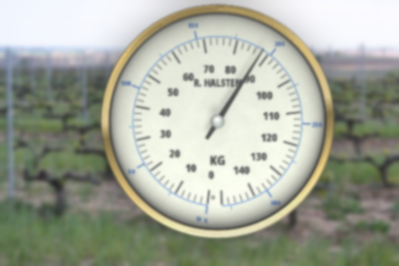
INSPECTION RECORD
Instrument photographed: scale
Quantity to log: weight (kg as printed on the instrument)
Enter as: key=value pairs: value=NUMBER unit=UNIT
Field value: value=88 unit=kg
